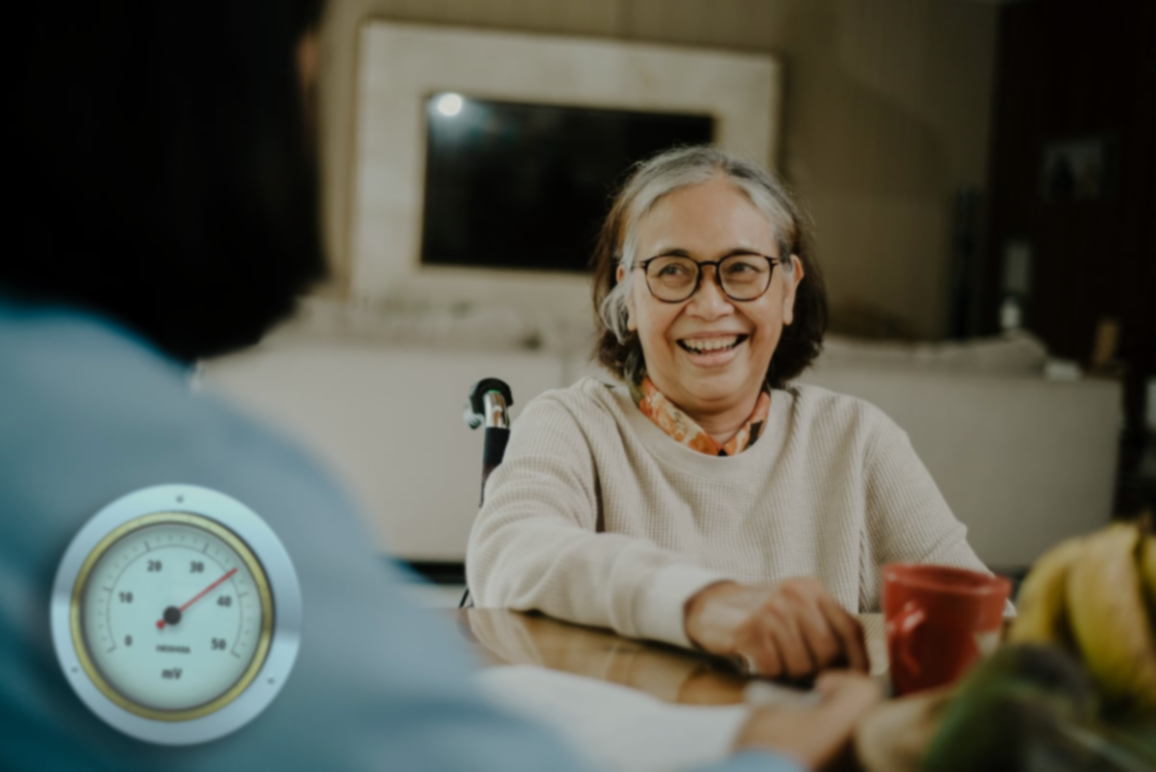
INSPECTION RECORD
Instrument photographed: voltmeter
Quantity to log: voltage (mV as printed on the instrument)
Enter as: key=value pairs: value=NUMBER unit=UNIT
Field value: value=36 unit=mV
